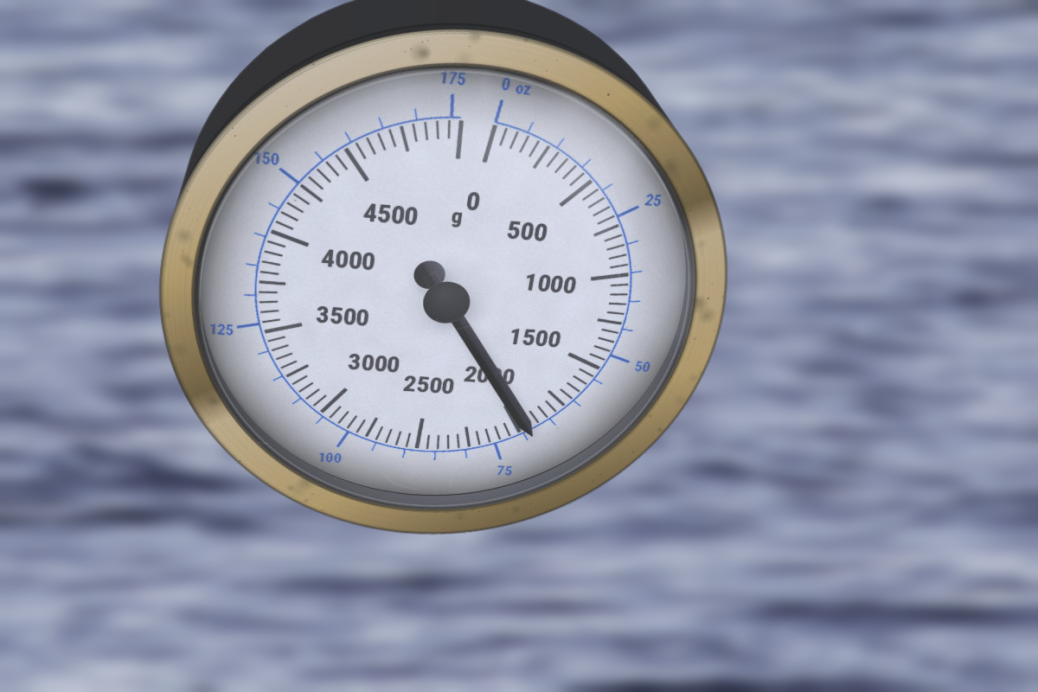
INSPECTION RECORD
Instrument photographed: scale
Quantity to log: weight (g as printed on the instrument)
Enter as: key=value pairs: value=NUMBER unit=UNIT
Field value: value=1950 unit=g
